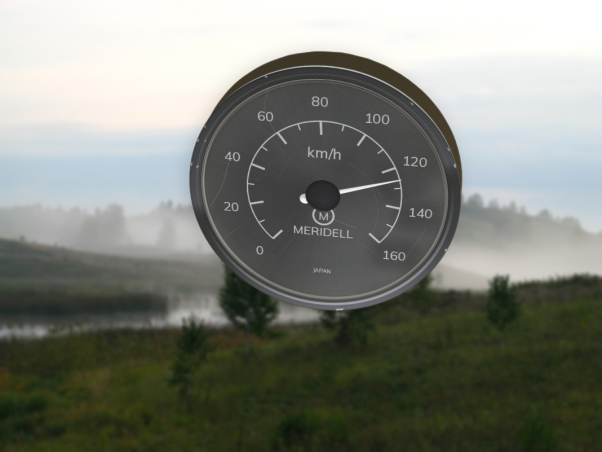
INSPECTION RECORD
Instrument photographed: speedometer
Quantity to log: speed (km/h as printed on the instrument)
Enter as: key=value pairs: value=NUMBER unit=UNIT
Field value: value=125 unit=km/h
